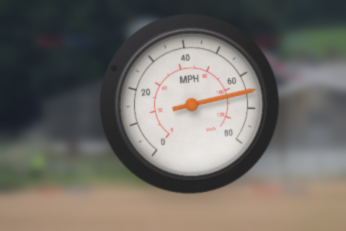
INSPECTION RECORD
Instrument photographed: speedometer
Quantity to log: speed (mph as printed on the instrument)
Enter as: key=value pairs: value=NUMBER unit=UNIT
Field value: value=65 unit=mph
